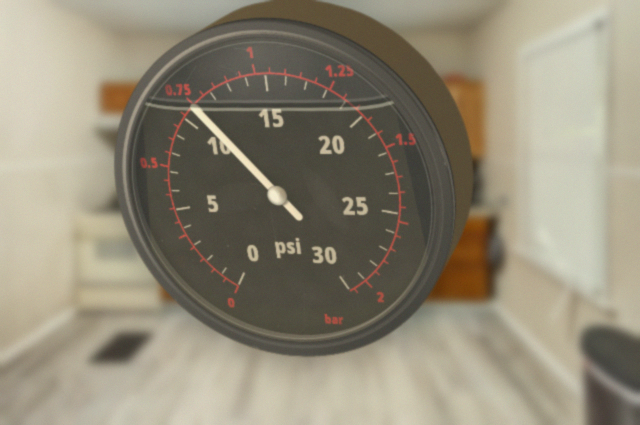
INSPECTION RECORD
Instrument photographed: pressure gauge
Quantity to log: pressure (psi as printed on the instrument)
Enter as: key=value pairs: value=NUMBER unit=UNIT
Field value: value=11 unit=psi
